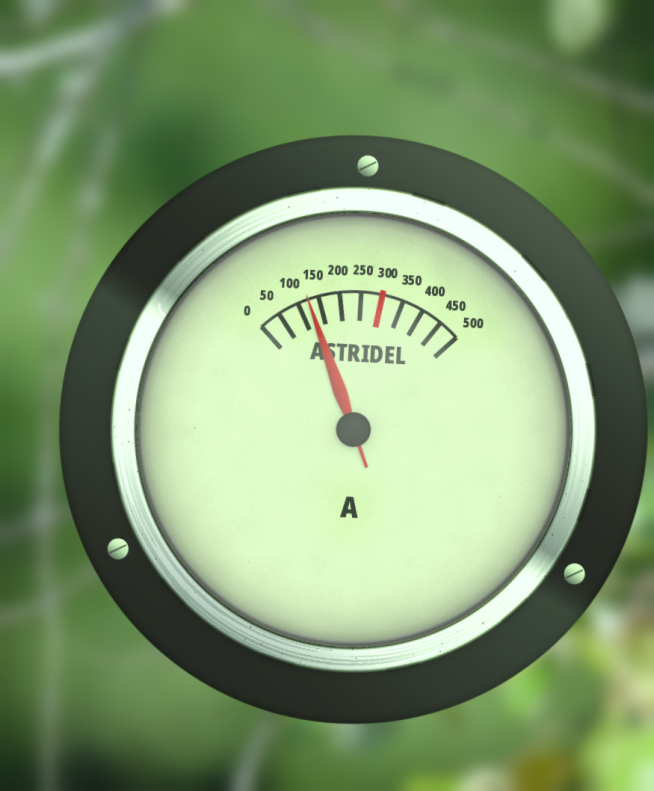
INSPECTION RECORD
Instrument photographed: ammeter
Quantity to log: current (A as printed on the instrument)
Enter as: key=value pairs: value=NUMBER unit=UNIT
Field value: value=125 unit=A
